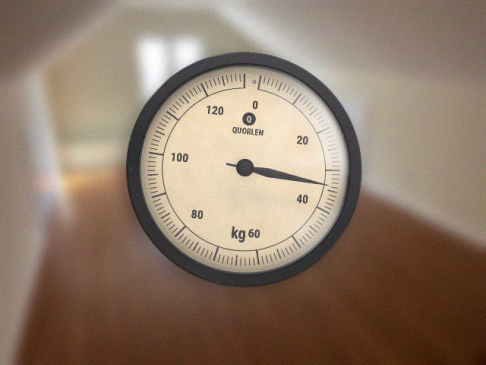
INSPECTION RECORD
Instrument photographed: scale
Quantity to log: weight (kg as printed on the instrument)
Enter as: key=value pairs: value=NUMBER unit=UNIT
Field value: value=34 unit=kg
